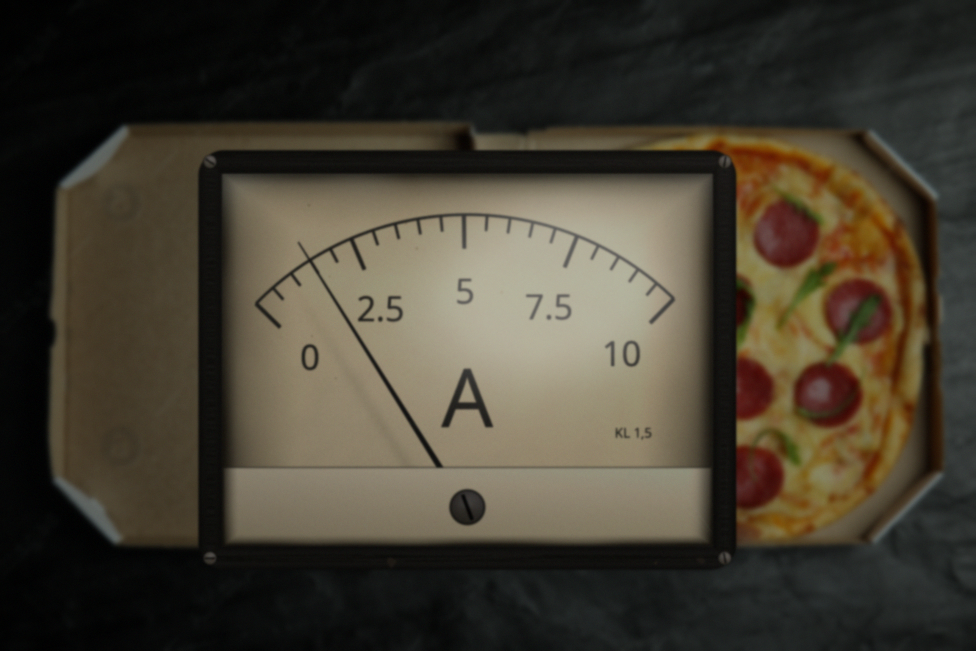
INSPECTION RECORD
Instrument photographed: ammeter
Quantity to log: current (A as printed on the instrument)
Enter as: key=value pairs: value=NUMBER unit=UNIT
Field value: value=1.5 unit=A
